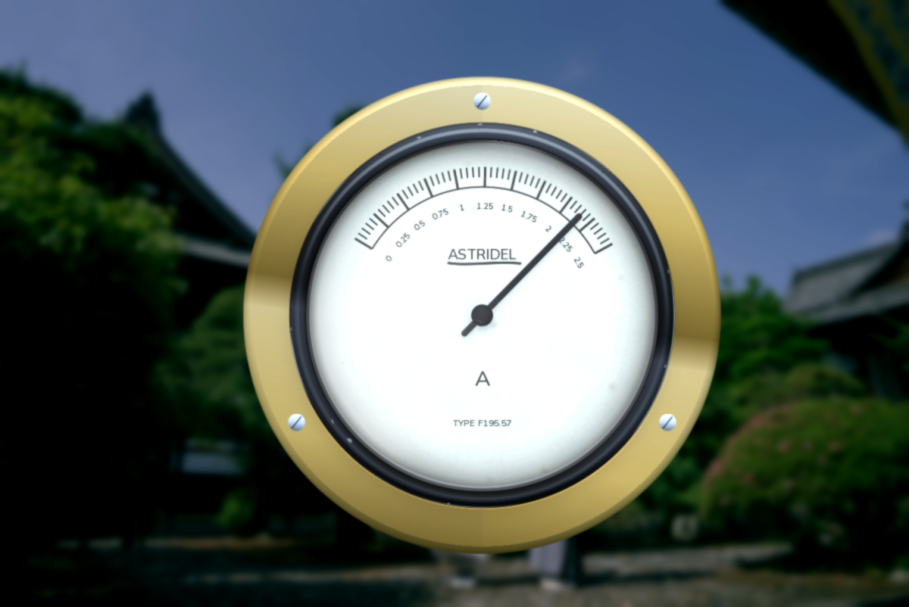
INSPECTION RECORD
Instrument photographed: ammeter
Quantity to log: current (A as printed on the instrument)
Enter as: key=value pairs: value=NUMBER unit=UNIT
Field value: value=2.15 unit=A
